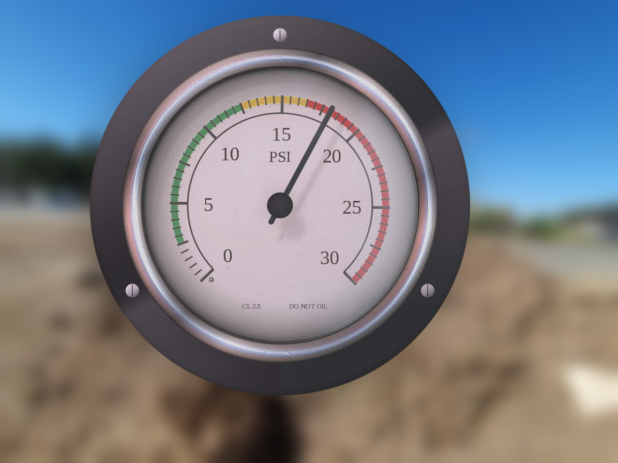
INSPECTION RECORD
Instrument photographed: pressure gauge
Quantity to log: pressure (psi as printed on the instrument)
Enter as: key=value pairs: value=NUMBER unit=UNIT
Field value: value=18 unit=psi
